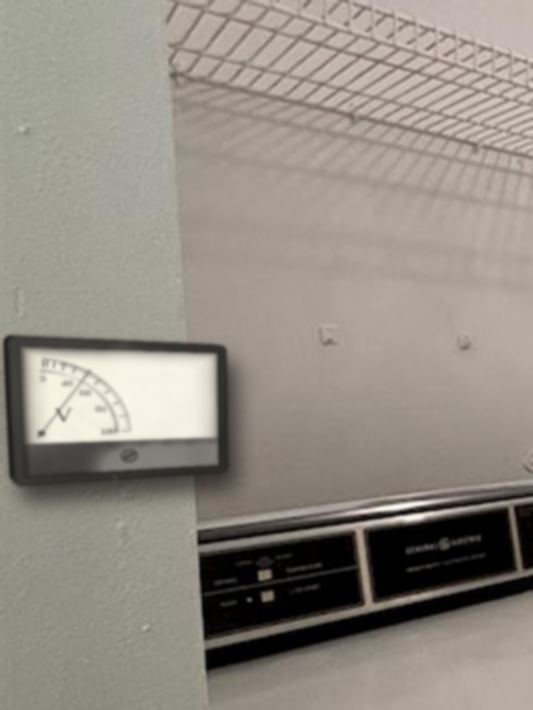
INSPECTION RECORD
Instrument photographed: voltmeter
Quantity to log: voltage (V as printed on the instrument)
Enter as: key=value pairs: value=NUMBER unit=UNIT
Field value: value=50 unit=V
